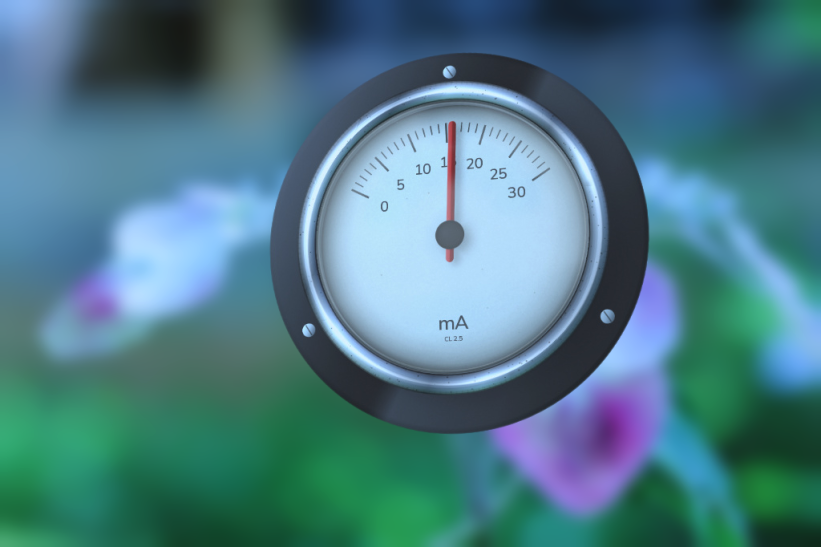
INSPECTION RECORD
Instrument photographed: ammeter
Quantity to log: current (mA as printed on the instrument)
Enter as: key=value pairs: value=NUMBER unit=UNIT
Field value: value=16 unit=mA
